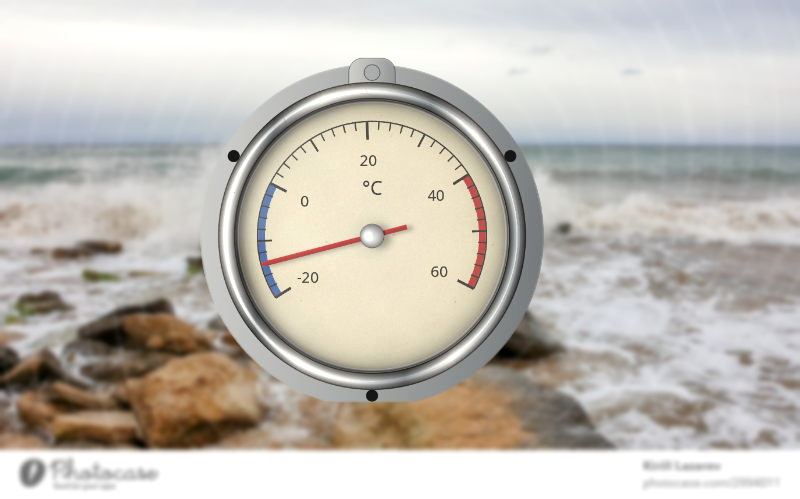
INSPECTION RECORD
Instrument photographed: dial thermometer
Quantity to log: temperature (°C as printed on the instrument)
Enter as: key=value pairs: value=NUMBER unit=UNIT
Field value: value=-14 unit=°C
